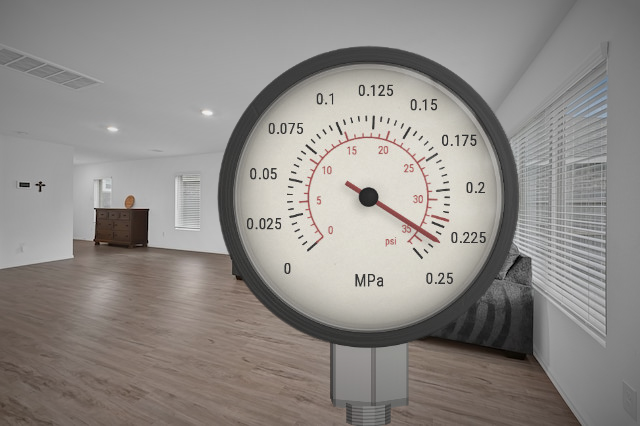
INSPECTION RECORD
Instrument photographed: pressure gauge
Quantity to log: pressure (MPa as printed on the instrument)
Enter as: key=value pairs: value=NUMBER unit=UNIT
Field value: value=0.235 unit=MPa
